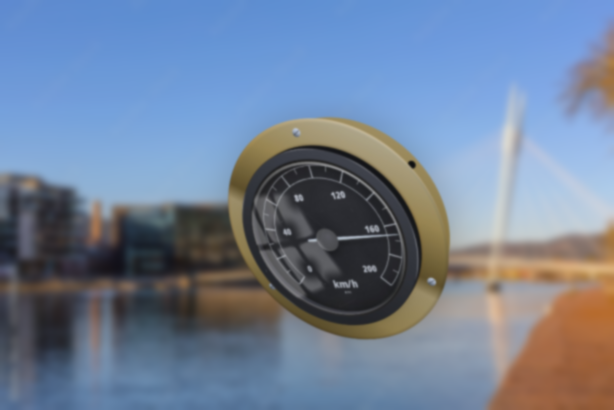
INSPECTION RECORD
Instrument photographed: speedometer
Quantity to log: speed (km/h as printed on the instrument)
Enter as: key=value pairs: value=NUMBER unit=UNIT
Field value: value=165 unit=km/h
